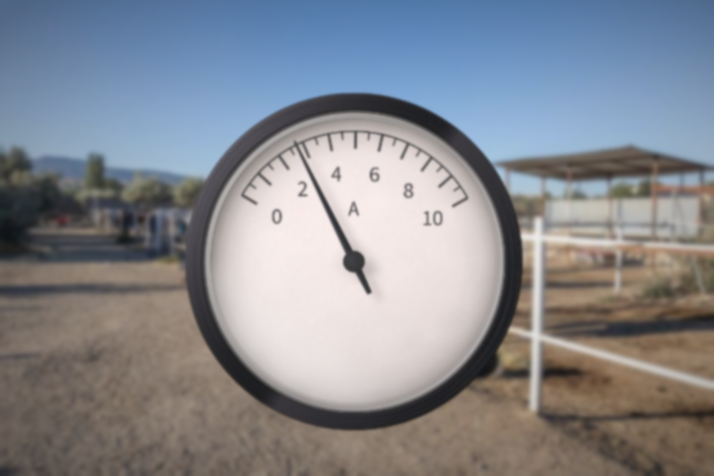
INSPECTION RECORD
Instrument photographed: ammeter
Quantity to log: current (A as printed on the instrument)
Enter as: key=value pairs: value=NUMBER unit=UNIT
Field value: value=2.75 unit=A
